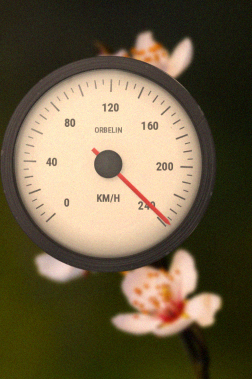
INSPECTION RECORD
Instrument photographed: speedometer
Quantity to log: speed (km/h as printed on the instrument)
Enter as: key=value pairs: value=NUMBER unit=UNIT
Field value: value=237.5 unit=km/h
